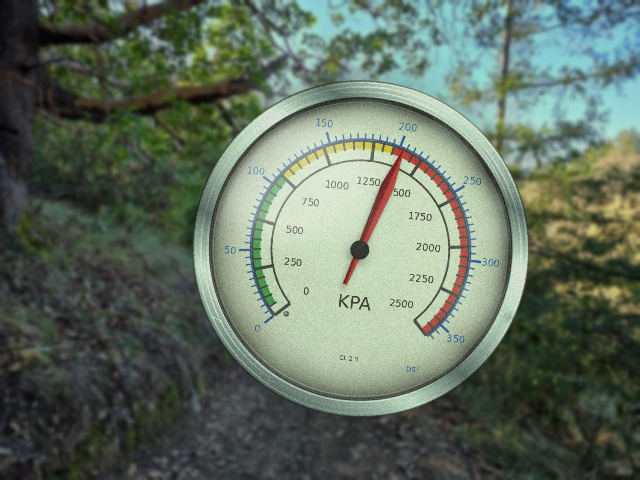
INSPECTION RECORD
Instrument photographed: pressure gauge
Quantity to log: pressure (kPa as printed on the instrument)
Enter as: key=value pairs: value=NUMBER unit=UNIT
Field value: value=1400 unit=kPa
